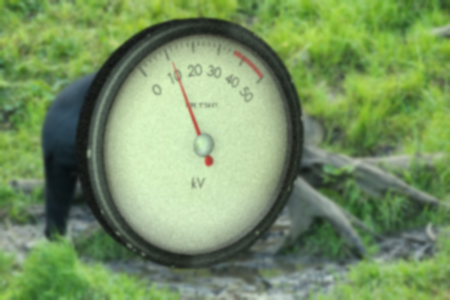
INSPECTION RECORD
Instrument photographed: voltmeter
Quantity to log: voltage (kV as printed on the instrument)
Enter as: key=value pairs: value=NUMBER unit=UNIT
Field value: value=10 unit=kV
